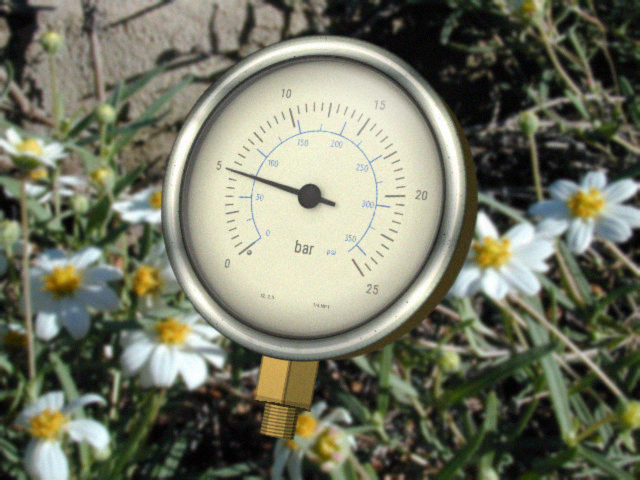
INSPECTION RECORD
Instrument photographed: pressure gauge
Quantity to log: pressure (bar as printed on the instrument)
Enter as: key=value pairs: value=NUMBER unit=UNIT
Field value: value=5 unit=bar
